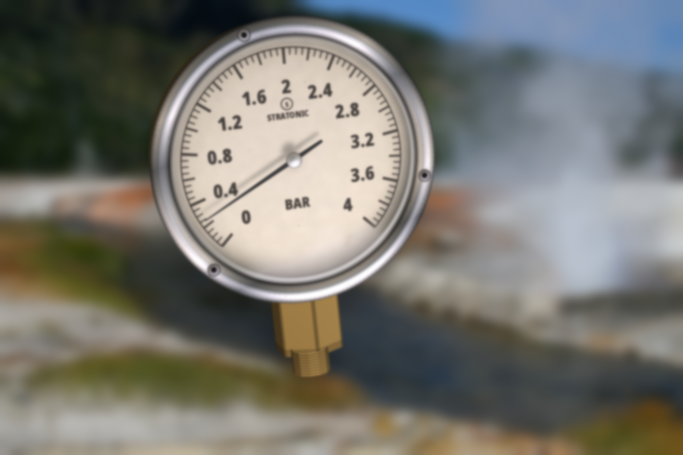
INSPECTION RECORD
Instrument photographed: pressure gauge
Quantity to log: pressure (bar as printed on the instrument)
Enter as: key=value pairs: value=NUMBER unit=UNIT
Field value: value=0.25 unit=bar
